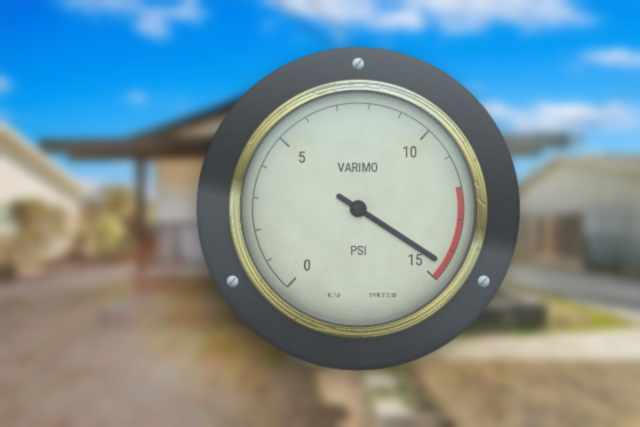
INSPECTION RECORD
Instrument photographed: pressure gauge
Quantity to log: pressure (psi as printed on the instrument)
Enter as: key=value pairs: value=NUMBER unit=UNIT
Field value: value=14.5 unit=psi
